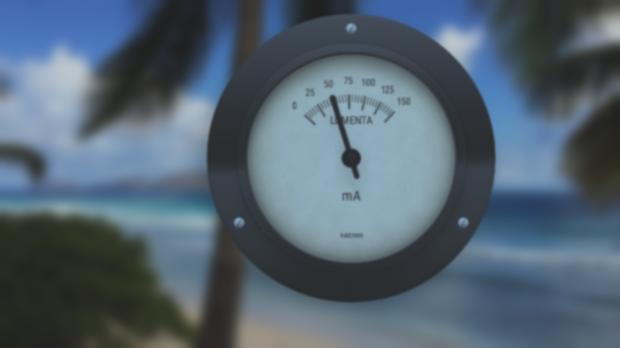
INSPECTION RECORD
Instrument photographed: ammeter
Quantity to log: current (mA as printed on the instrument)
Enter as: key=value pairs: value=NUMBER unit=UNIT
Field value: value=50 unit=mA
